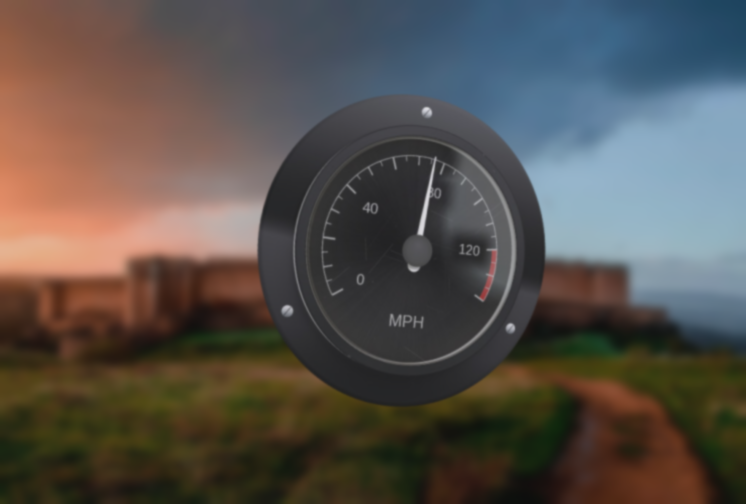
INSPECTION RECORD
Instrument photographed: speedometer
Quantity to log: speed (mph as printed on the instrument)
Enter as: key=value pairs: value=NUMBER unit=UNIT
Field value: value=75 unit=mph
